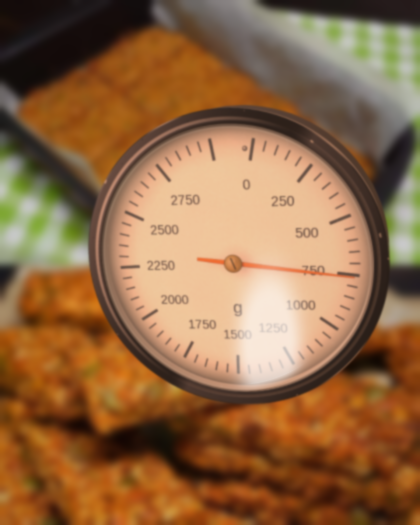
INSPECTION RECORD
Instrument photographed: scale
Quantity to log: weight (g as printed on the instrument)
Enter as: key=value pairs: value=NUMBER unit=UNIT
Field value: value=750 unit=g
